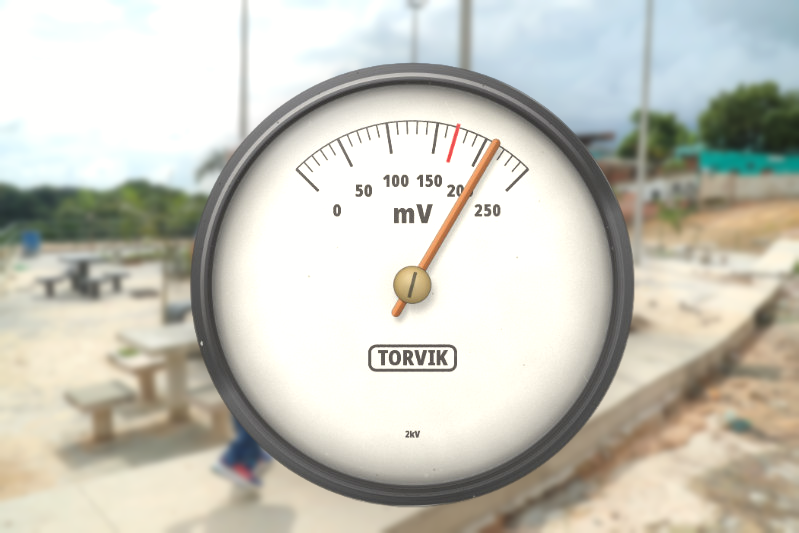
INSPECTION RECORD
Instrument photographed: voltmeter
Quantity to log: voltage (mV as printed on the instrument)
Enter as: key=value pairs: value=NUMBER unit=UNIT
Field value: value=210 unit=mV
